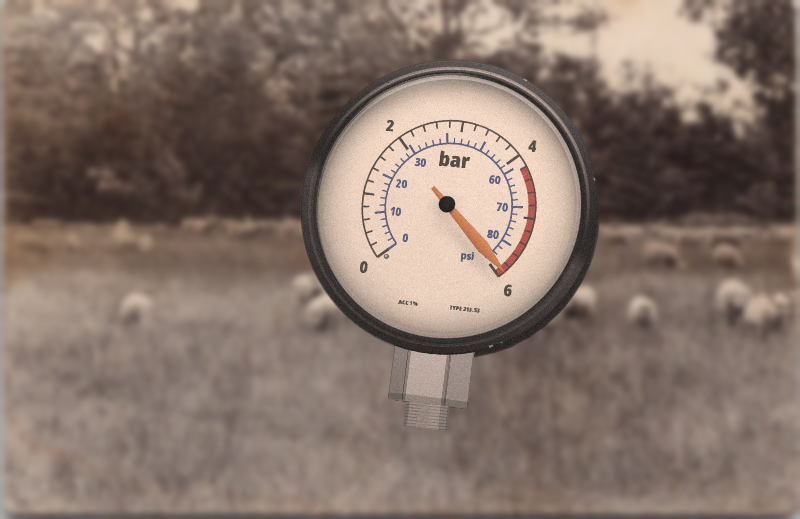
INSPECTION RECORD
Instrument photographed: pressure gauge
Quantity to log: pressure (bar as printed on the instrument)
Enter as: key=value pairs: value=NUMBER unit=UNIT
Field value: value=5.9 unit=bar
